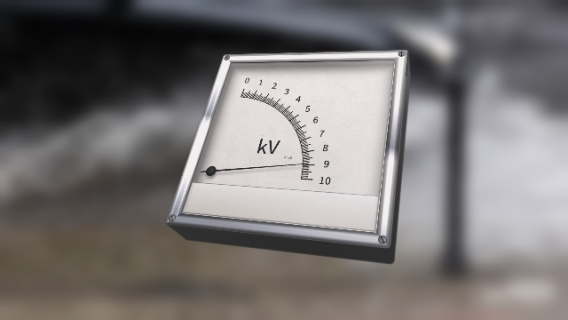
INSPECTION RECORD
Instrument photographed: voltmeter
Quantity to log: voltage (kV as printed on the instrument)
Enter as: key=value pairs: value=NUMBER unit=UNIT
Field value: value=9 unit=kV
